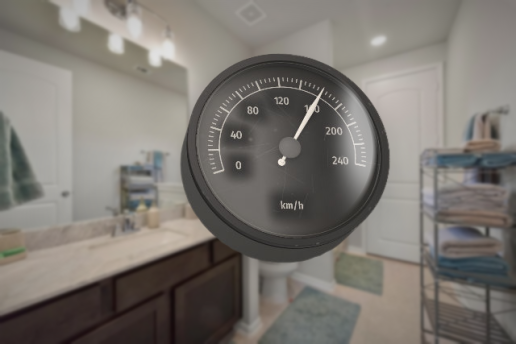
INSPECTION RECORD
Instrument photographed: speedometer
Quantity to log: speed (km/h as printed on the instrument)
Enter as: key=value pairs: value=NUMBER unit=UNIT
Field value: value=160 unit=km/h
